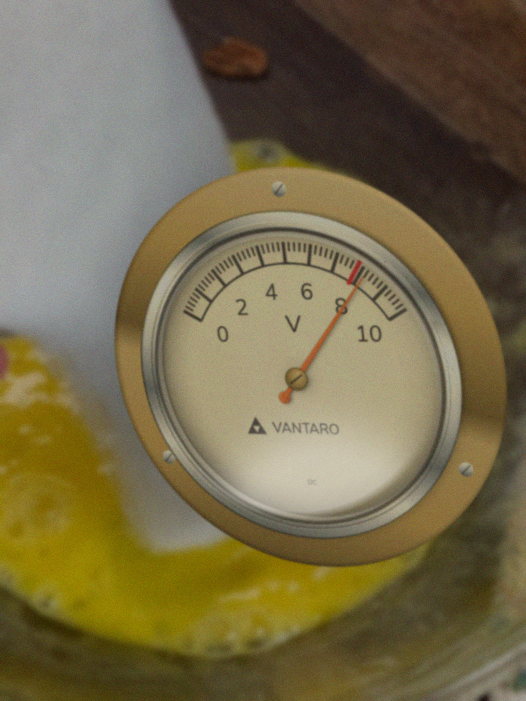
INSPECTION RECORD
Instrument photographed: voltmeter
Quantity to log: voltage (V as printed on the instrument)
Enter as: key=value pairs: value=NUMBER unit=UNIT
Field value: value=8.2 unit=V
